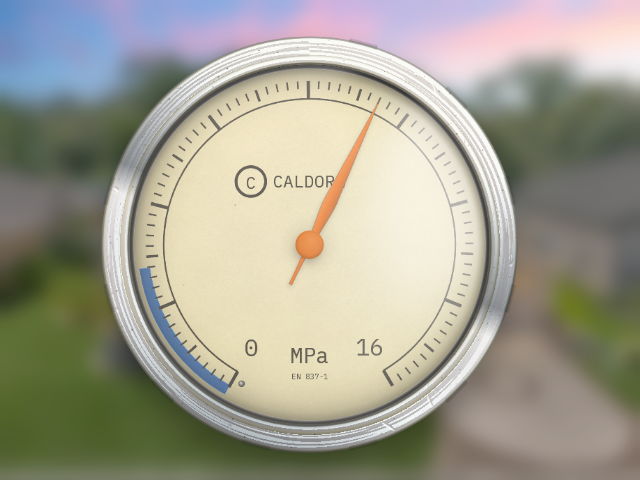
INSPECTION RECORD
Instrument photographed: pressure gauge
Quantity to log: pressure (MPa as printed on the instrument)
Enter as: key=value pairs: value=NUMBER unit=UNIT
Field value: value=9.4 unit=MPa
